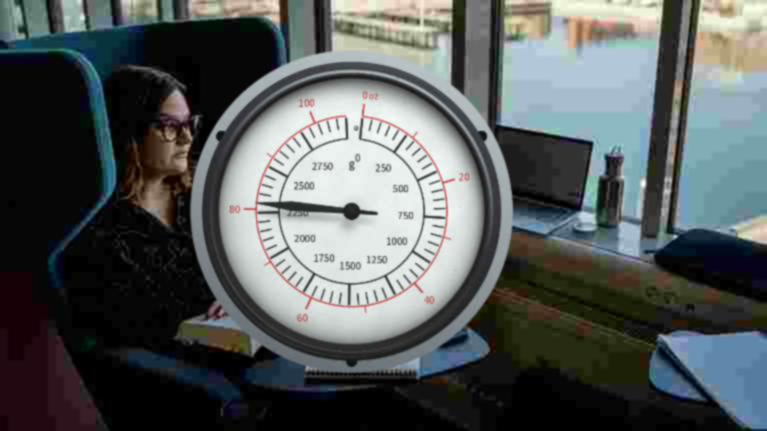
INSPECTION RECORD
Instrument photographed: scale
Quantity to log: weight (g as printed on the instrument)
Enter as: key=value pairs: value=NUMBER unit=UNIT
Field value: value=2300 unit=g
